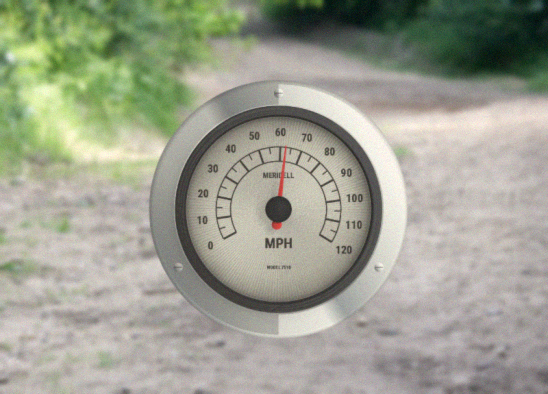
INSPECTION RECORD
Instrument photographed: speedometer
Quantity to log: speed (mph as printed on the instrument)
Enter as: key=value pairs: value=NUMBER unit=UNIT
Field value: value=62.5 unit=mph
